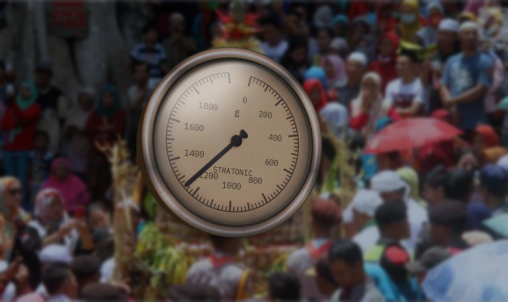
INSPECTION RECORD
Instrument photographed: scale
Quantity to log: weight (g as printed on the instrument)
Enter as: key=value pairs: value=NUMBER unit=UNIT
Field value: value=1260 unit=g
